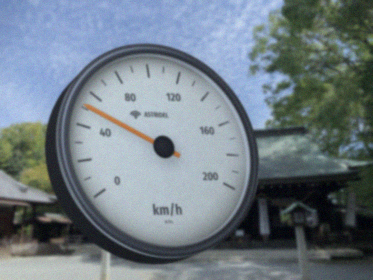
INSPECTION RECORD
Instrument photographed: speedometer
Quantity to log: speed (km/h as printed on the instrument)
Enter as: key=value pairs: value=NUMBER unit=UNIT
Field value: value=50 unit=km/h
